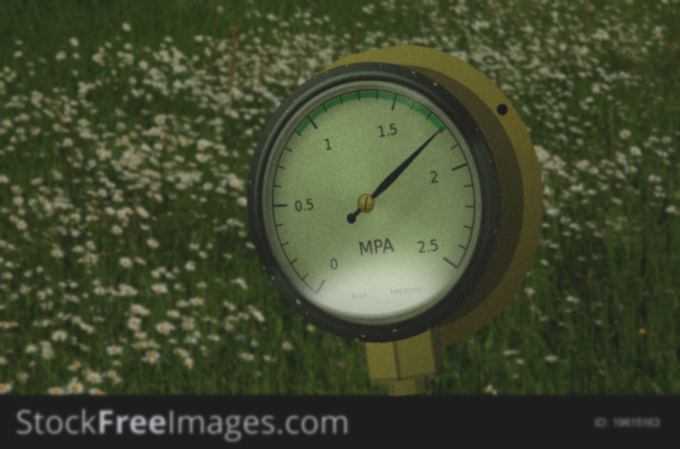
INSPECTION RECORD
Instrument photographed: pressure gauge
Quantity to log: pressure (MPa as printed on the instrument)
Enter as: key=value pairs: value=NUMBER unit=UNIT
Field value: value=1.8 unit=MPa
